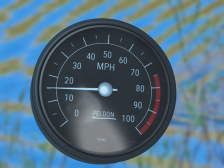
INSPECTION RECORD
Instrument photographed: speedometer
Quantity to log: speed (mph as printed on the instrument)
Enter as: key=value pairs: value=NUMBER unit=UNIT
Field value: value=15 unit=mph
